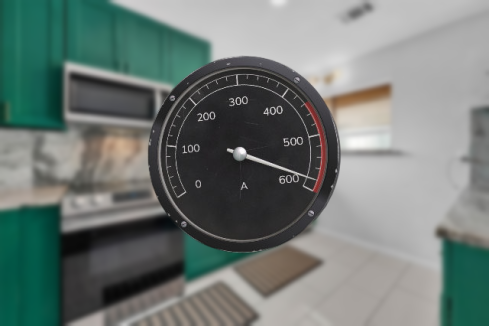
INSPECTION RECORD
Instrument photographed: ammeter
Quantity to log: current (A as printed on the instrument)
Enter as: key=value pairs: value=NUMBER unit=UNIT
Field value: value=580 unit=A
